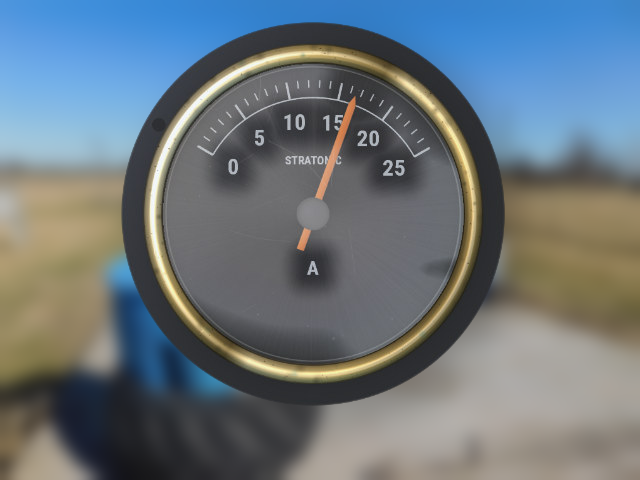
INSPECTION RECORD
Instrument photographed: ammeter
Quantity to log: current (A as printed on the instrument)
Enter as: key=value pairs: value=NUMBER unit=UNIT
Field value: value=16.5 unit=A
